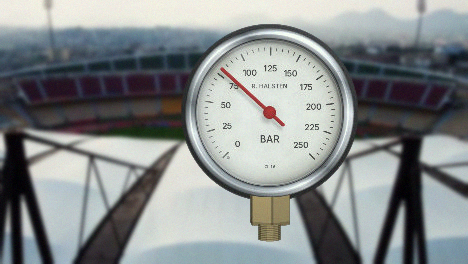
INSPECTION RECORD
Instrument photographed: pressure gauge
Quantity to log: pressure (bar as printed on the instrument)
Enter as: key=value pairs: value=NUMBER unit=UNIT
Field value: value=80 unit=bar
